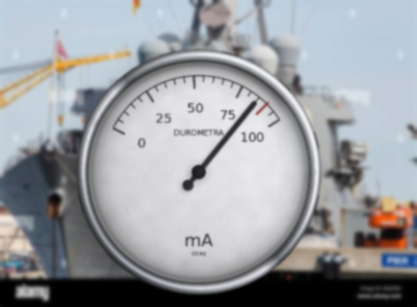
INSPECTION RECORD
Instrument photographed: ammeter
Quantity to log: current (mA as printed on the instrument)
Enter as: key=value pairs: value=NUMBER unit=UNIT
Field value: value=85 unit=mA
